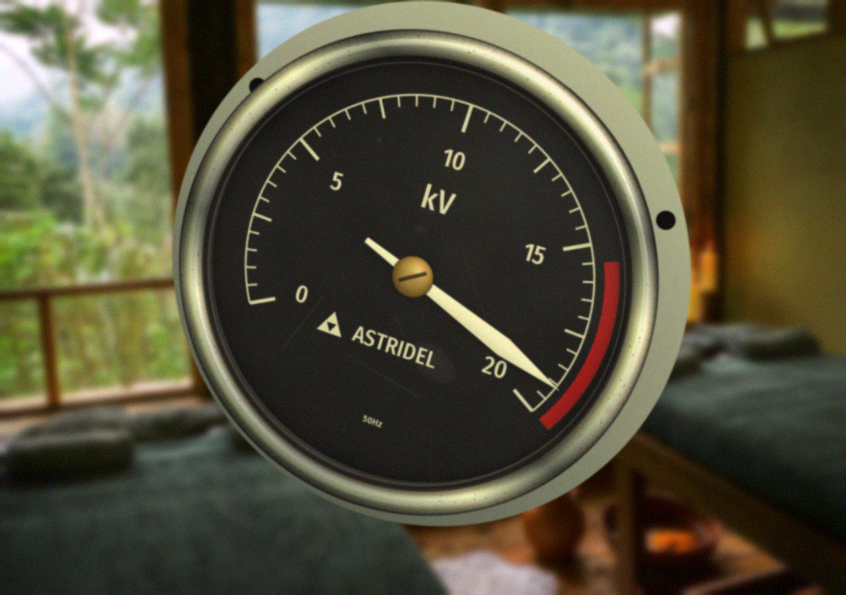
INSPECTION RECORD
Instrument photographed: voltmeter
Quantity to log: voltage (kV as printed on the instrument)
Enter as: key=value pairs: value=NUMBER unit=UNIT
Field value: value=19 unit=kV
